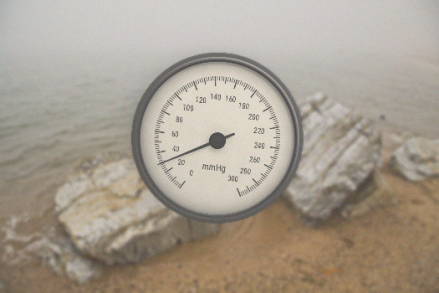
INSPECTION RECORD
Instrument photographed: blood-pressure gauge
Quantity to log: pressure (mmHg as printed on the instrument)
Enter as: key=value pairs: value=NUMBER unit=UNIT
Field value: value=30 unit=mmHg
